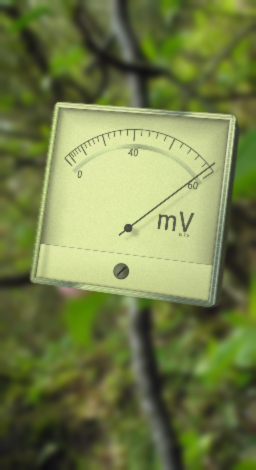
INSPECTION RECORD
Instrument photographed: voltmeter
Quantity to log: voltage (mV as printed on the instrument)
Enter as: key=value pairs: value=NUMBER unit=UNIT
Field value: value=59 unit=mV
